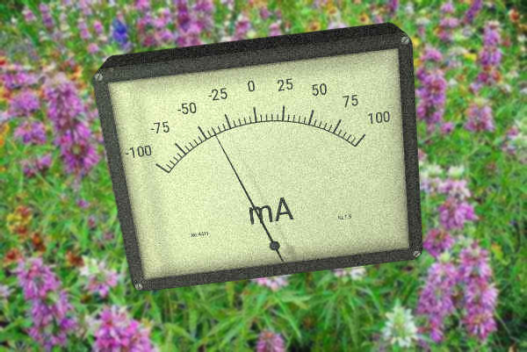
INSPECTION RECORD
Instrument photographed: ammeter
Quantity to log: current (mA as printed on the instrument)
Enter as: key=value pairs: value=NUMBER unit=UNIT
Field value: value=-40 unit=mA
